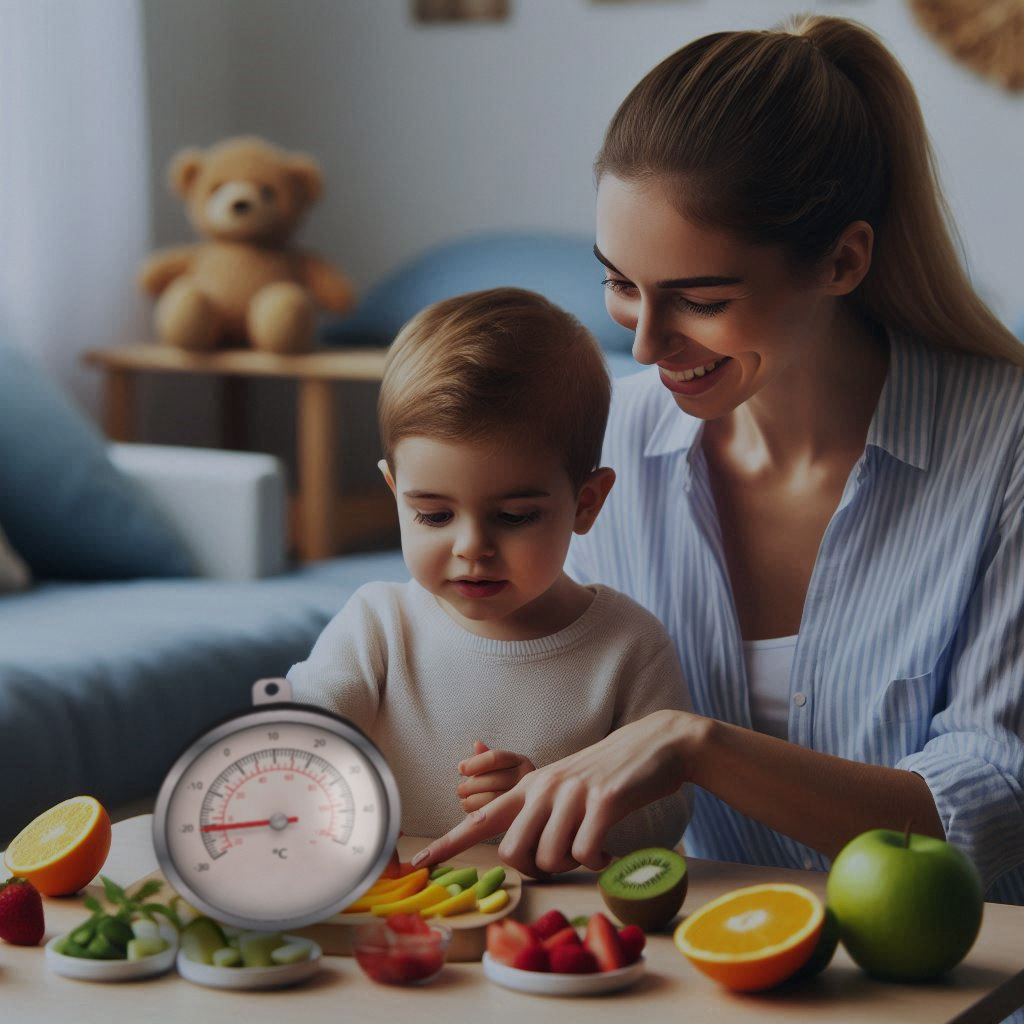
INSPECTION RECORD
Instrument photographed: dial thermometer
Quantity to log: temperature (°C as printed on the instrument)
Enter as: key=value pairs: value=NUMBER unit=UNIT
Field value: value=-20 unit=°C
